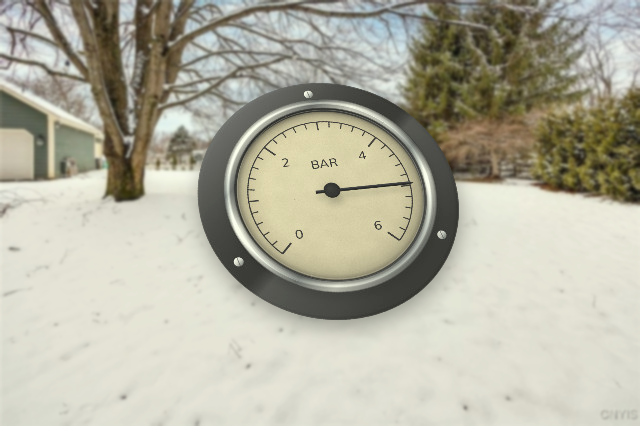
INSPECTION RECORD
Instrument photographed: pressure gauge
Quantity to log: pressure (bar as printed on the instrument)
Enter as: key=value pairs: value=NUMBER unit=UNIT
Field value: value=5 unit=bar
